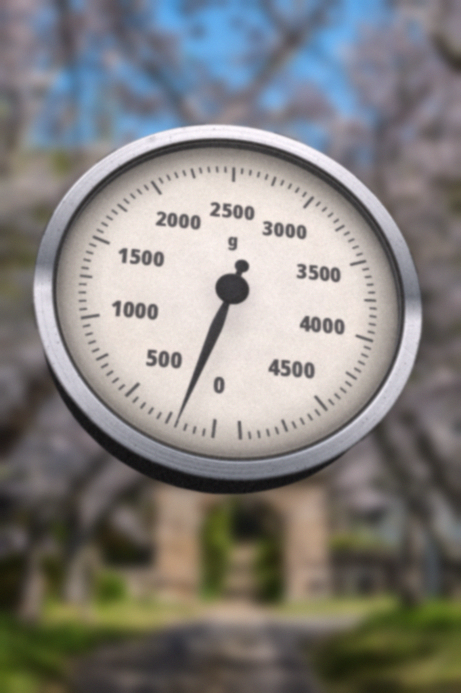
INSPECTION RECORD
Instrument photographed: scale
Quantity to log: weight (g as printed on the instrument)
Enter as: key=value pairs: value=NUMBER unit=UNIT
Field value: value=200 unit=g
